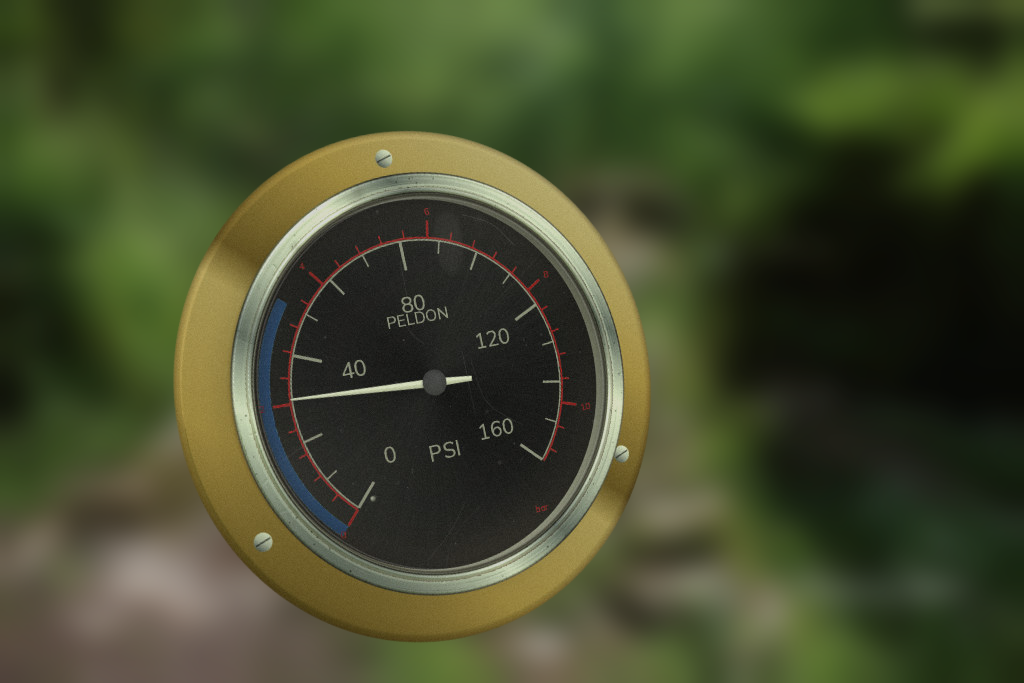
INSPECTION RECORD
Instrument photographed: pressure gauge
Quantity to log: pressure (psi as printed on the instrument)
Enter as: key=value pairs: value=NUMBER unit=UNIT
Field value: value=30 unit=psi
